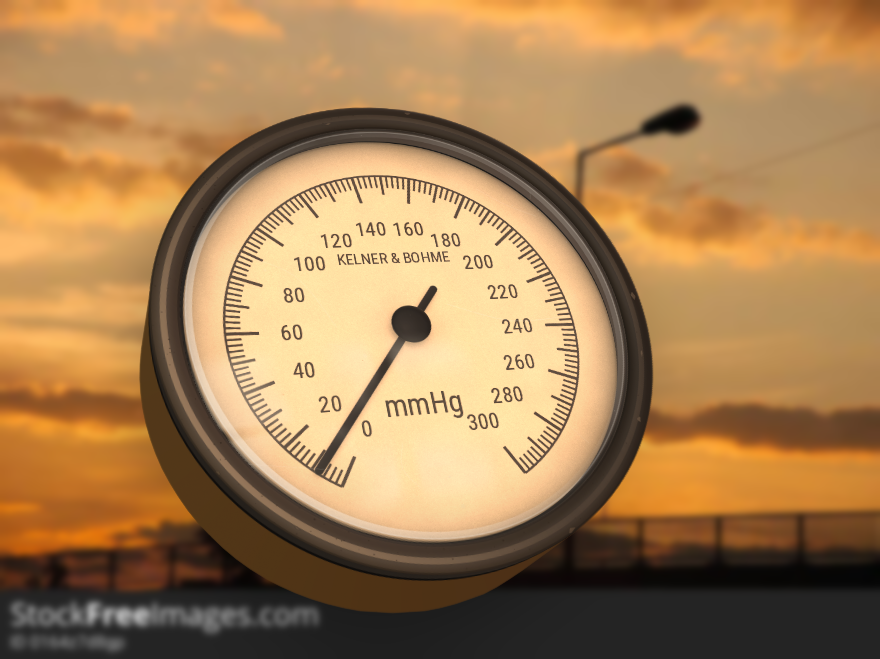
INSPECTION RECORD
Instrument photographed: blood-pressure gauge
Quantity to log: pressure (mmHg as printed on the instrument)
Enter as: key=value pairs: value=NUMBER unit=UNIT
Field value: value=8 unit=mmHg
